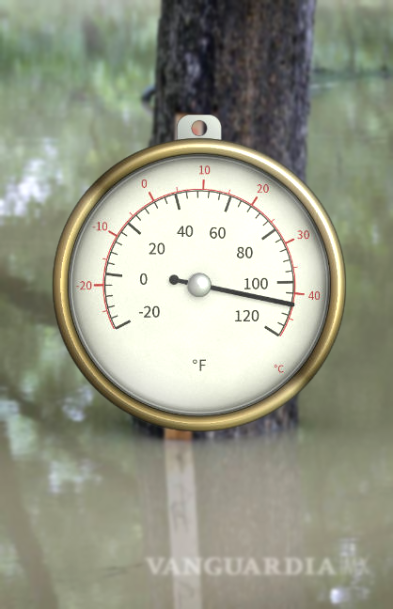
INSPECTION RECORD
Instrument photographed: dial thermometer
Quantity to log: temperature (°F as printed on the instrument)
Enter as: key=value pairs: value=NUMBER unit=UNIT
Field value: value=108 unit=°F
